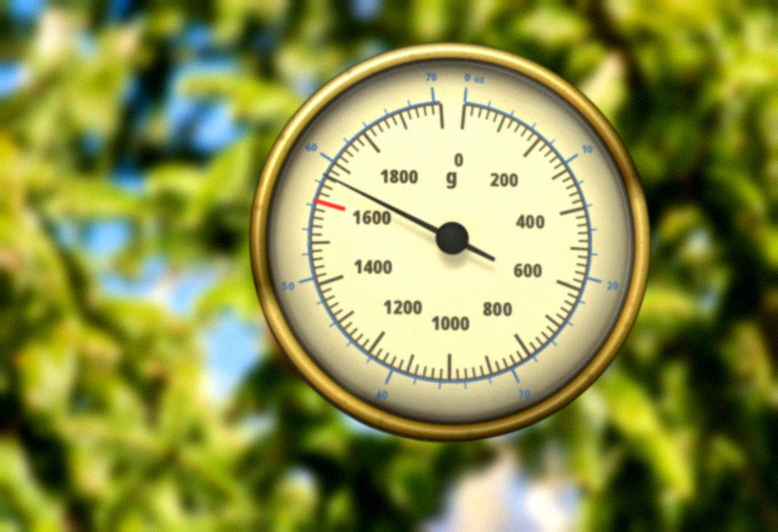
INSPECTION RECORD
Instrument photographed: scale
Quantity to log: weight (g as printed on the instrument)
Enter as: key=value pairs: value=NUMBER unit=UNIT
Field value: value=1660 unit=g
